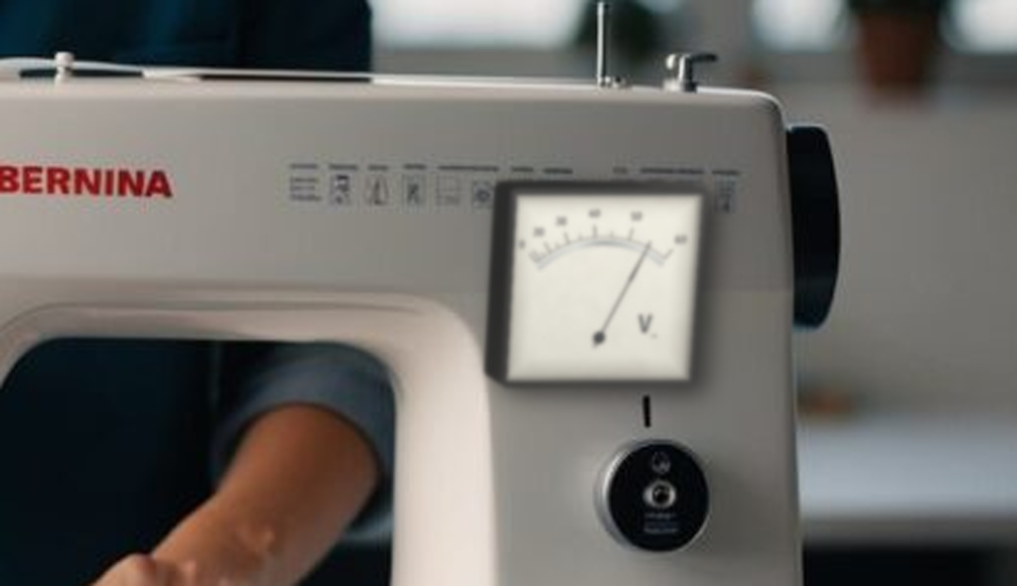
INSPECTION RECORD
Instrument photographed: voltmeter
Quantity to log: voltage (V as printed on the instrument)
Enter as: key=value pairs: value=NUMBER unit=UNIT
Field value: value=55 unit=V
